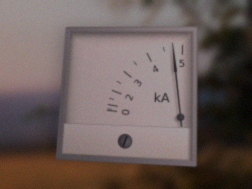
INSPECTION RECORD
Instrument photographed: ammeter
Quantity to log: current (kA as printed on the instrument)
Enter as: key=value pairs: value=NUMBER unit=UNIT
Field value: value=4.75 unit=kA
